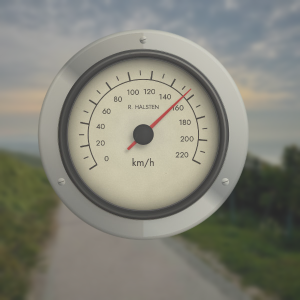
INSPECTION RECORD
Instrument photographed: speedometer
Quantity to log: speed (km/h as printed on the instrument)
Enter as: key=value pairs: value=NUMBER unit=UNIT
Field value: value=155 unit=km/h
